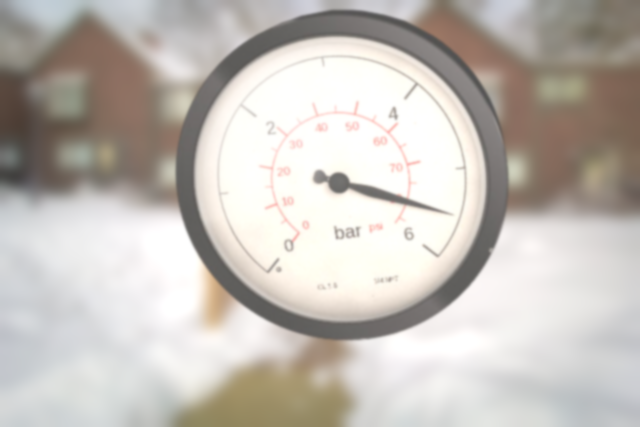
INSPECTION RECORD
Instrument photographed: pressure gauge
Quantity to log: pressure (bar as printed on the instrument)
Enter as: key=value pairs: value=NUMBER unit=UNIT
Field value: value=5.5 unit=bar
